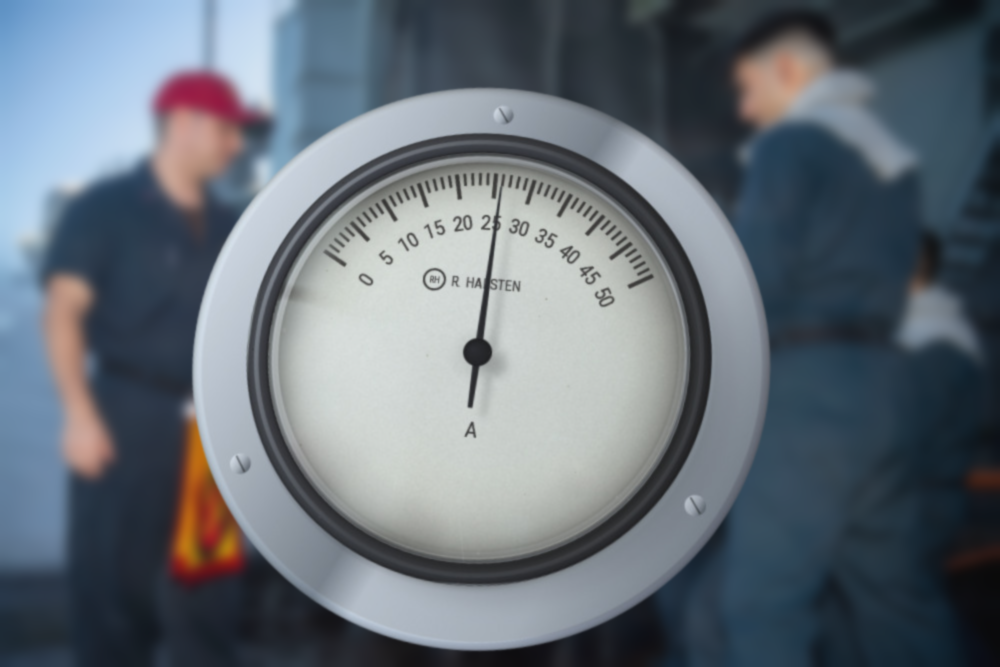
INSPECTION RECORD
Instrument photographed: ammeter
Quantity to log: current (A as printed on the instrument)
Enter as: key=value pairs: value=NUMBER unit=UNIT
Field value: value=26 unit=A
